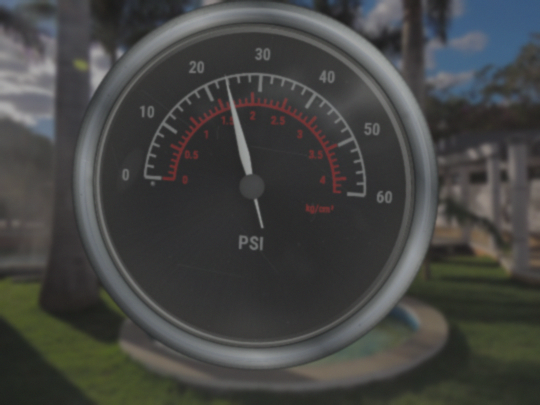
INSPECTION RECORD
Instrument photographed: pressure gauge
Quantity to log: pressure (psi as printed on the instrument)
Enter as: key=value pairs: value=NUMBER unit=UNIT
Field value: value=24 unit=psi
